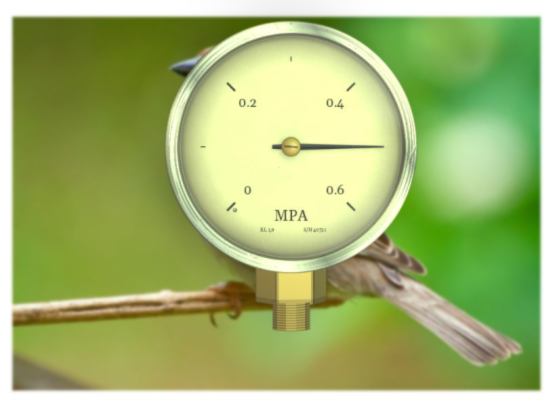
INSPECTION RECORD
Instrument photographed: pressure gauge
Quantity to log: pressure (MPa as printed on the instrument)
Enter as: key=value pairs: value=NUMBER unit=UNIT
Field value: value=0.5 unit=MPa
